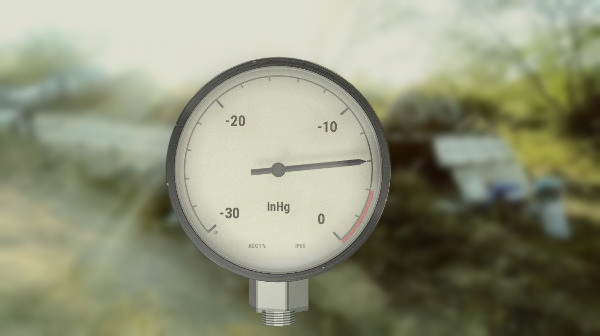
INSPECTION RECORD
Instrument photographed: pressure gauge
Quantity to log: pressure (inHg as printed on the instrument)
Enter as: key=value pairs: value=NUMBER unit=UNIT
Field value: value=-6 unit=inHg
